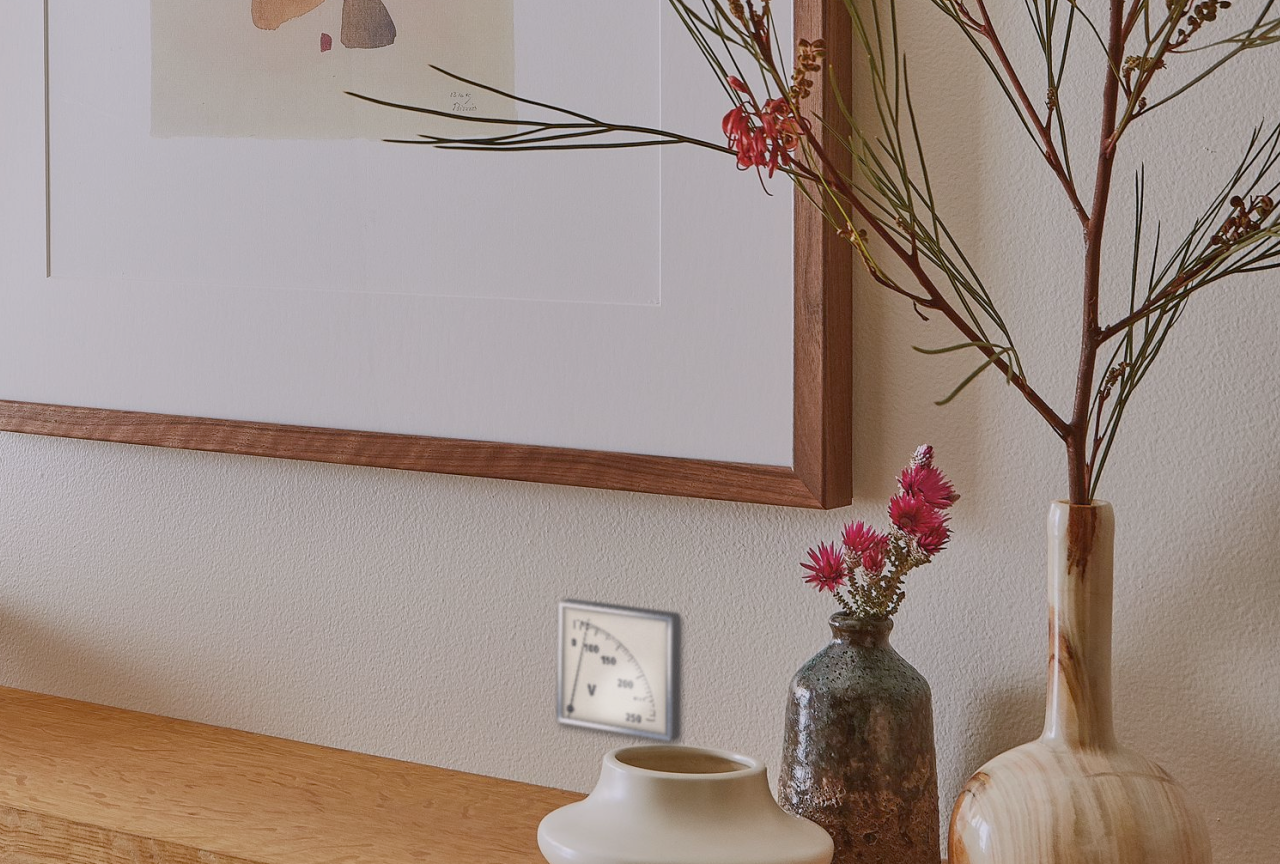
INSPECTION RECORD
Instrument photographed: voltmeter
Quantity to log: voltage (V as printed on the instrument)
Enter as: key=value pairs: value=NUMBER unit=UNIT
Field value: value=75 unit=V
